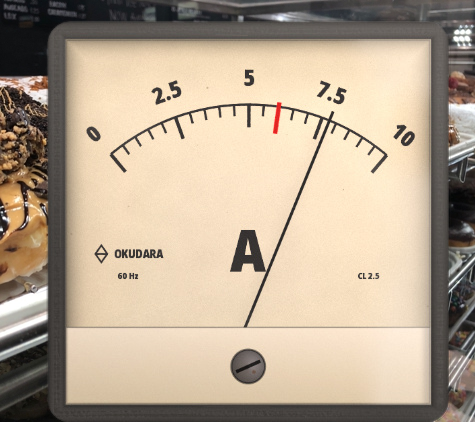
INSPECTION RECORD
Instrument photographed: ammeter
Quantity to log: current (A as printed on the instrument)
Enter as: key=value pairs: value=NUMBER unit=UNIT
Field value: value=7.75 unit=A
